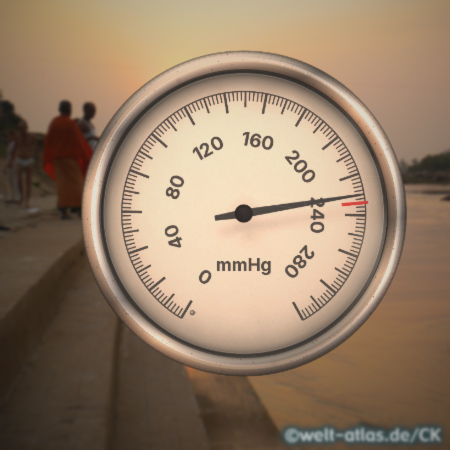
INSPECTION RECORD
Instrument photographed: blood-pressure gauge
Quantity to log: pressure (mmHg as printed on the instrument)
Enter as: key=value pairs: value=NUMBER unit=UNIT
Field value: value=230 unit=mmHg
